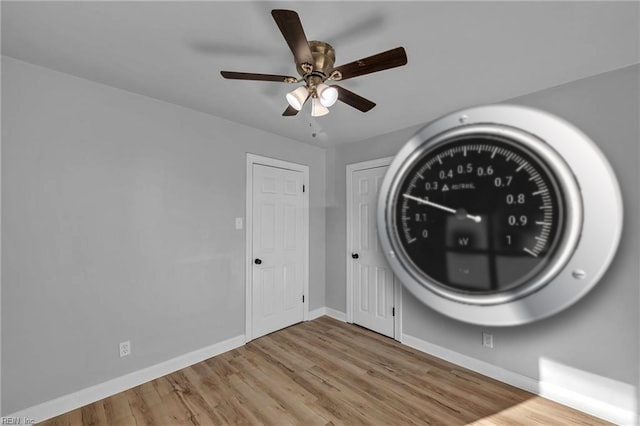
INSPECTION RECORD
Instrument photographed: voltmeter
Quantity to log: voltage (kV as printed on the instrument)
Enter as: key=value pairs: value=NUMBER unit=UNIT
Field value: value=0.2 unit=kV
